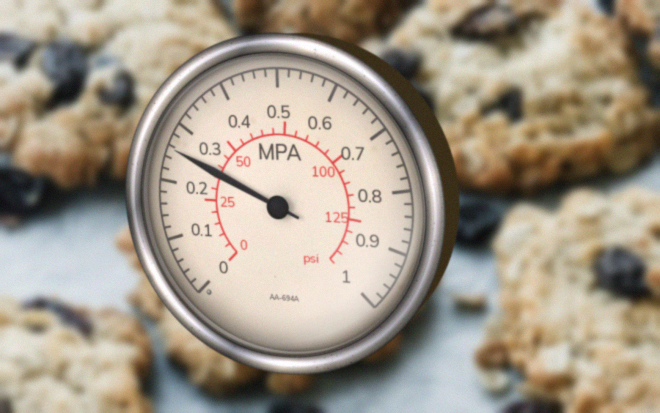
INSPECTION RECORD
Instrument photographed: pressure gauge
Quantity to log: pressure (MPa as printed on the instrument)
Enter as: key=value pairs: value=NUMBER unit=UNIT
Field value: value=0.26 unit=MPa
